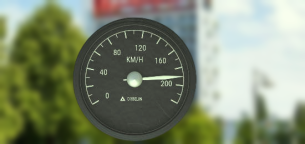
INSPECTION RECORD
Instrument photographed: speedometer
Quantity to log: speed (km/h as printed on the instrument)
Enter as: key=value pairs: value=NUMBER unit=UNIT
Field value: value=190 unit=km/h
